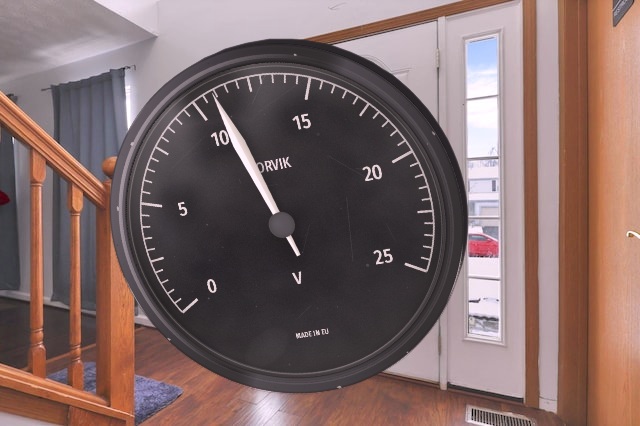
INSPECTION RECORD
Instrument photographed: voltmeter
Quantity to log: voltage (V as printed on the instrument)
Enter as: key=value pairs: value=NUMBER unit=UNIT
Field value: value=11 unit=V
